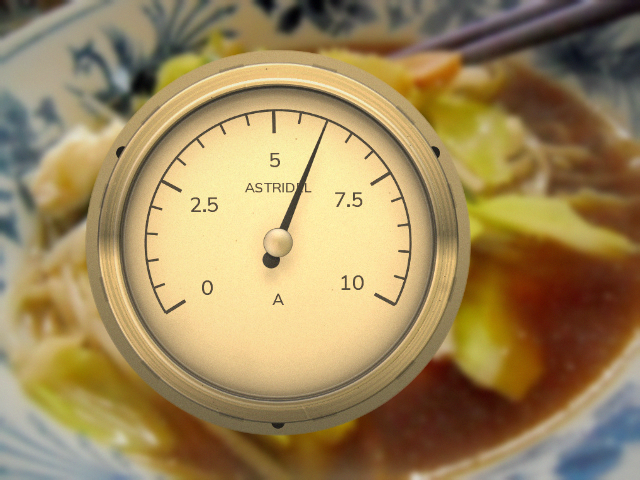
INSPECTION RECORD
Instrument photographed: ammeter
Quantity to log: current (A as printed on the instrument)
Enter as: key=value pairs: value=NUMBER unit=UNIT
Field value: value=6 unit=A
